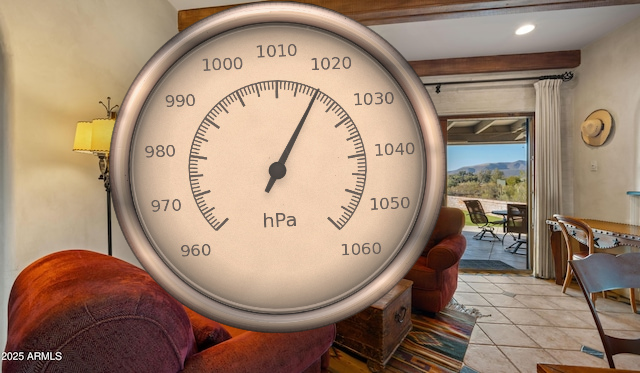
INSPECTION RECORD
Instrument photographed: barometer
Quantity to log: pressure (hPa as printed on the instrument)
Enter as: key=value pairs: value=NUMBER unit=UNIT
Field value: value=1020 unit=hPa
